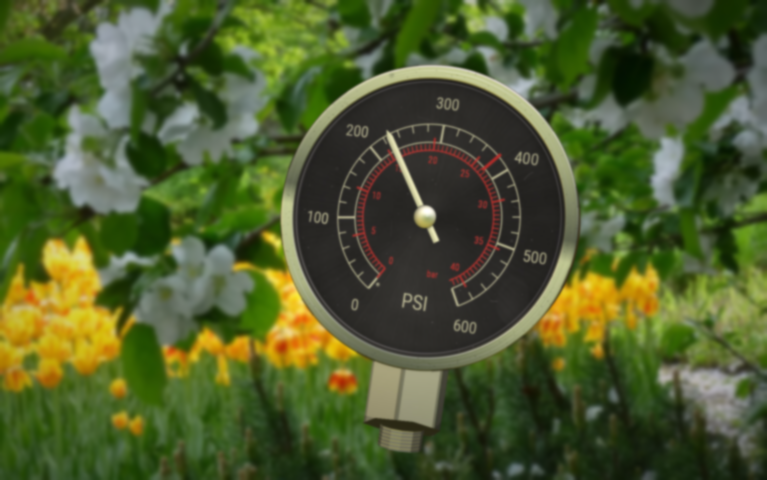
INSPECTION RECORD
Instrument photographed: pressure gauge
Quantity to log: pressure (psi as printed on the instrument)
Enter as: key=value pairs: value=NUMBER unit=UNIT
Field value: value=230 unit=psi
